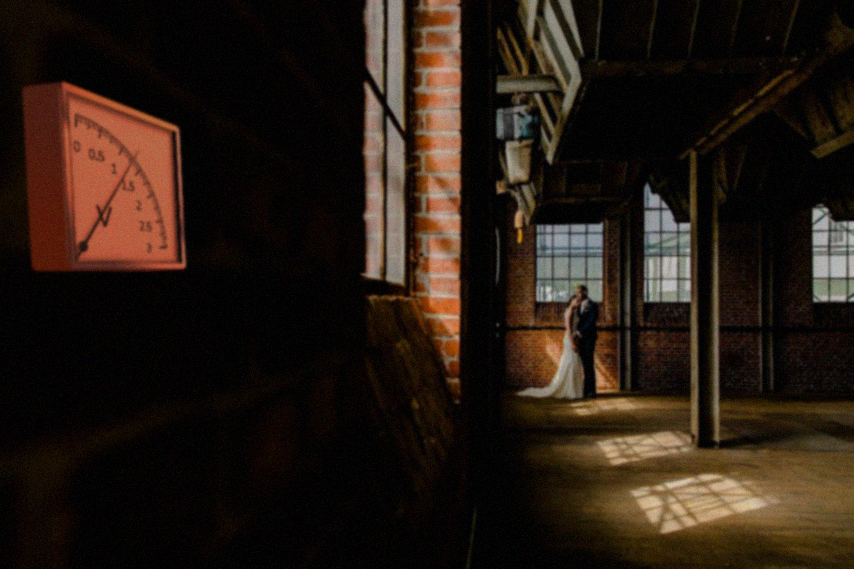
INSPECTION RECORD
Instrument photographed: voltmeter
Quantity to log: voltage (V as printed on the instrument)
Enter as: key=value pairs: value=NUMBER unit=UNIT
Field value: value=1.25 unit=V
